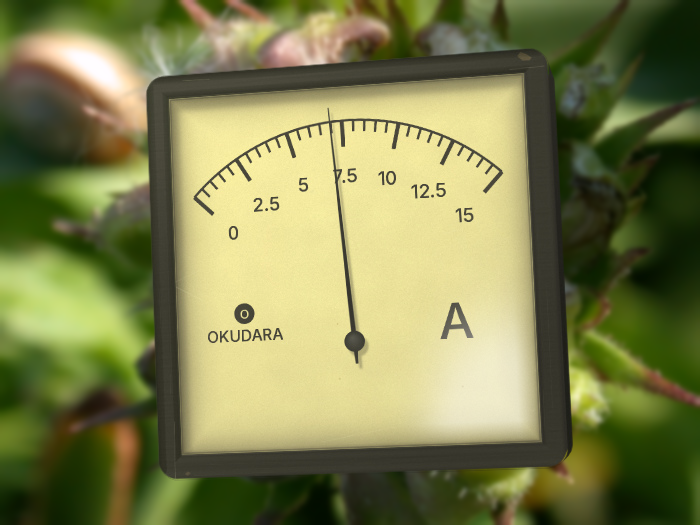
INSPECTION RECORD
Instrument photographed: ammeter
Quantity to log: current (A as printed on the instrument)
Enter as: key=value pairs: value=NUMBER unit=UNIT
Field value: value=7 unit=A
